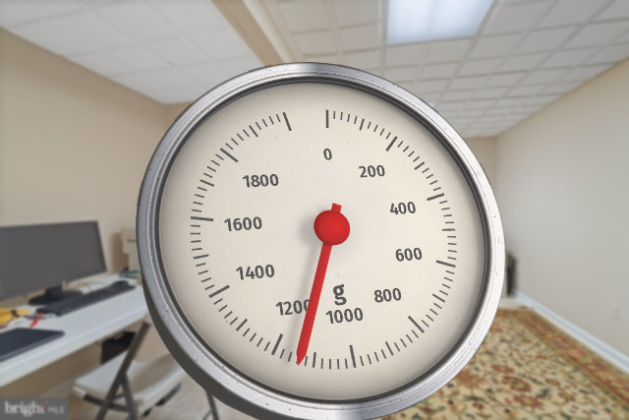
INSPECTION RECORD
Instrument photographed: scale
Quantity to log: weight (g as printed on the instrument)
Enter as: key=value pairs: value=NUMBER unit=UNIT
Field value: value=1140 unit=g
